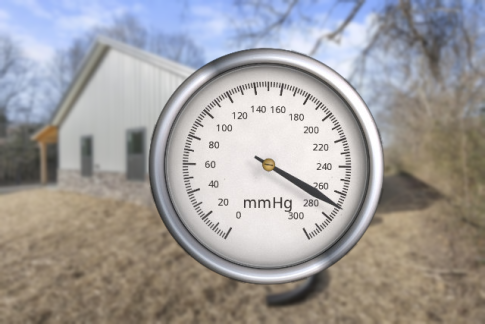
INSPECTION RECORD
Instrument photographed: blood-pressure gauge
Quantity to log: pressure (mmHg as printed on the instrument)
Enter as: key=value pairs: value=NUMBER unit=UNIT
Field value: value=270 unit=mmHg
